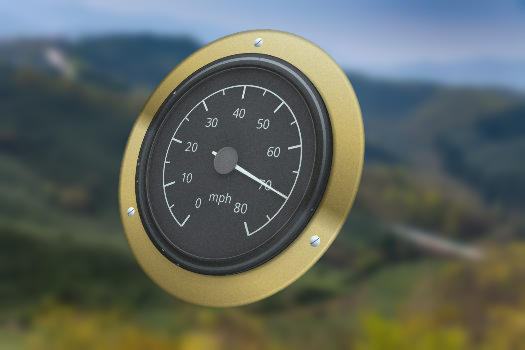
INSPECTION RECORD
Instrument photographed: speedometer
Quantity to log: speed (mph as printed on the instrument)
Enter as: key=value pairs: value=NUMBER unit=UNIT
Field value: value=70 unit=mph
